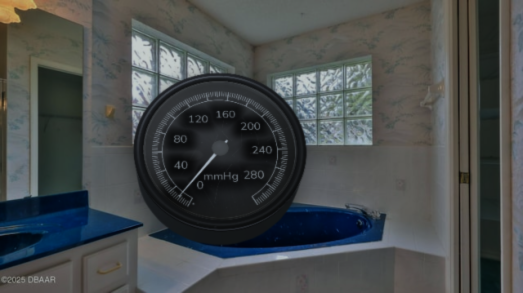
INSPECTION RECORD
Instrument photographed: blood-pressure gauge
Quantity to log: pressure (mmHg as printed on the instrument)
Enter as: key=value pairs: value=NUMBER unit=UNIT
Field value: value=10 unit=mmHg
